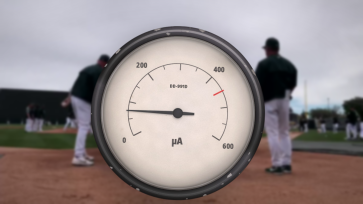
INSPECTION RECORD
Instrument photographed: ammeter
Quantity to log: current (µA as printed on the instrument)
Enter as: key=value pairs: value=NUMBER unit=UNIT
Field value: value=75 unit=µA
